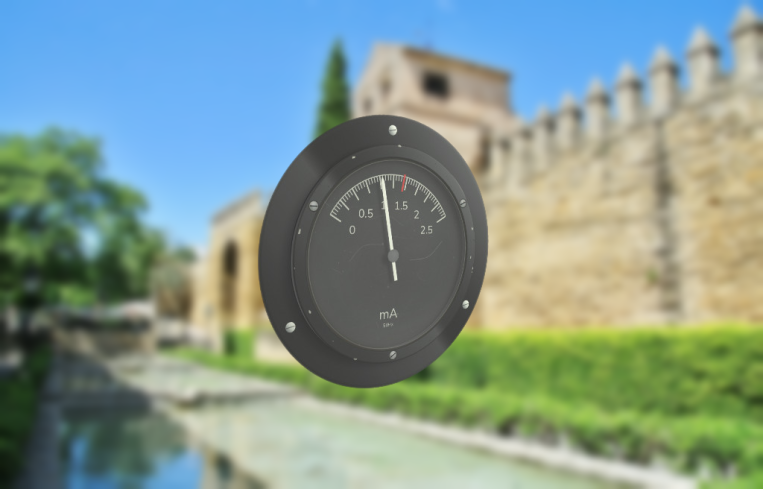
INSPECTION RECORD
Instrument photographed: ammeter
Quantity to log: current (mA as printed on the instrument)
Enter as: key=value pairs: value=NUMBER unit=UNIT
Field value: value=1 unit=mA
